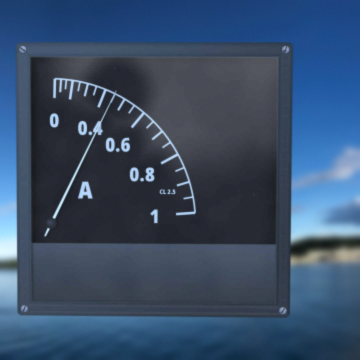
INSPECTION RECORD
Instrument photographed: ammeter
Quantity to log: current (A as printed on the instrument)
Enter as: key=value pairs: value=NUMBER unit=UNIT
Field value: value=0.45 unit=A
